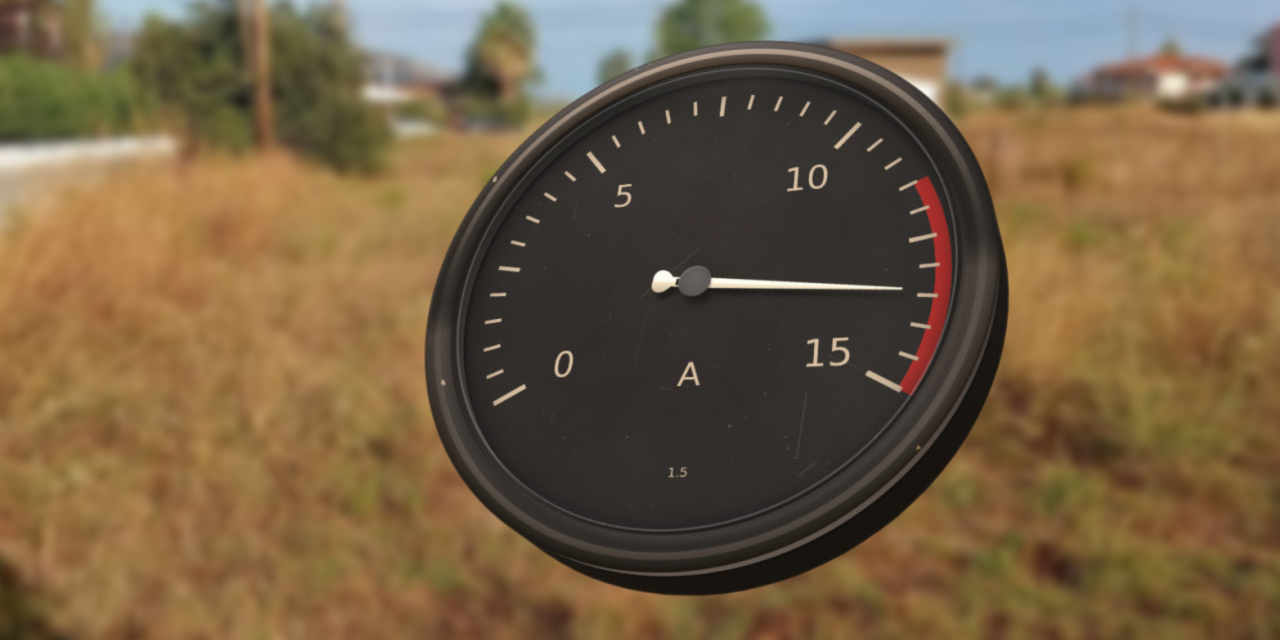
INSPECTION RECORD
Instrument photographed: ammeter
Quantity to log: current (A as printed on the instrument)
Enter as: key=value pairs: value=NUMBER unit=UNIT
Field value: value=13.5 unit=A
